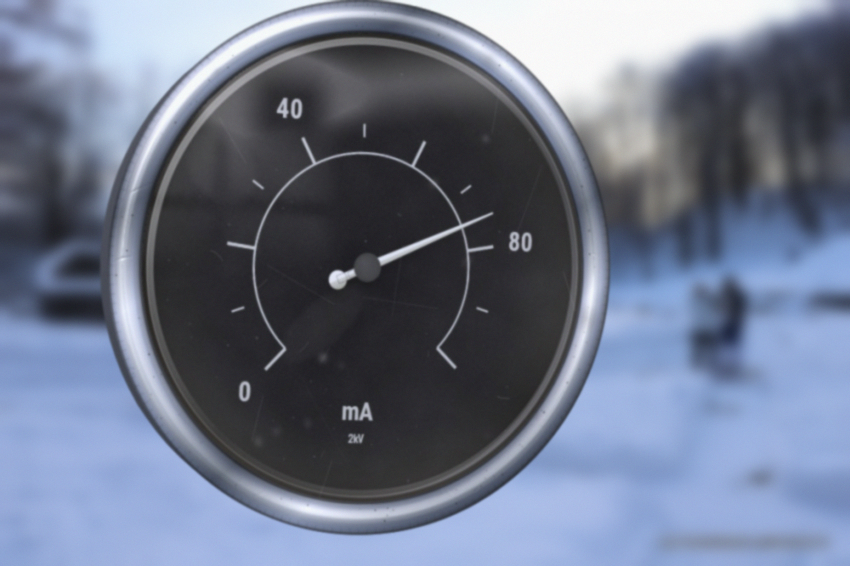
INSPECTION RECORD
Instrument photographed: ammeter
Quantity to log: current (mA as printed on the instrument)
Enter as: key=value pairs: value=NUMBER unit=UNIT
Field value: value=75 unit=mA
